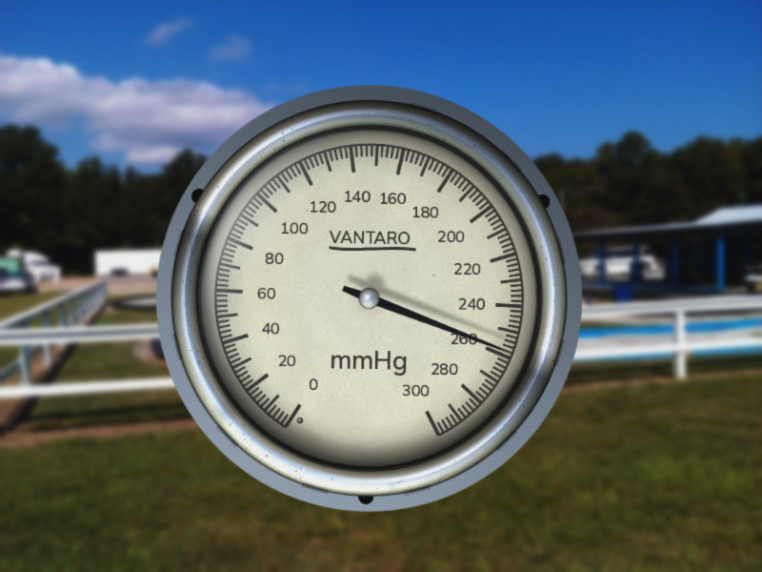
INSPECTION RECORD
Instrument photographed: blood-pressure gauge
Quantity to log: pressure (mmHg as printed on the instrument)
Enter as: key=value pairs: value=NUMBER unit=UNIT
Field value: value=258 unit=mmHg
